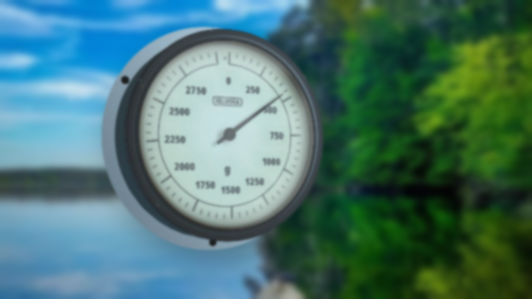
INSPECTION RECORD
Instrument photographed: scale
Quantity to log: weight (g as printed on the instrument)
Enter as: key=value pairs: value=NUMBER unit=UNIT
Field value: value=450 unit=g
